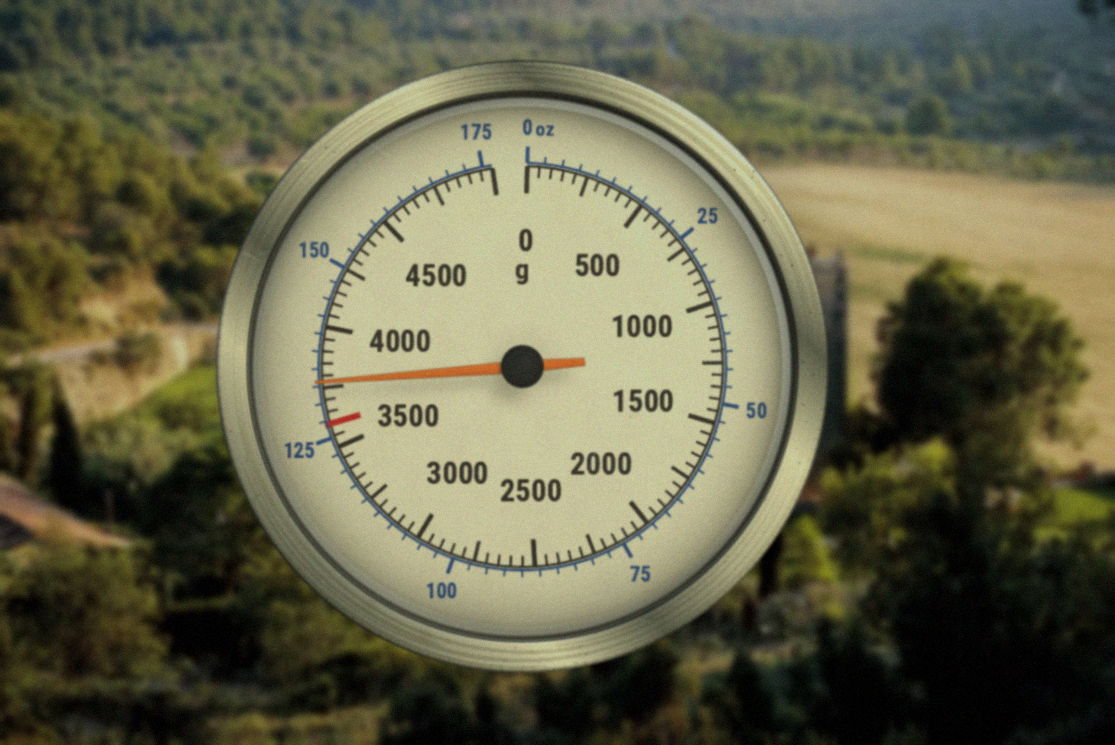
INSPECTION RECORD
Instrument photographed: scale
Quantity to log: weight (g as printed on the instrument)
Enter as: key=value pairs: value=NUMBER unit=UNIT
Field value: value=3775 unit=g
